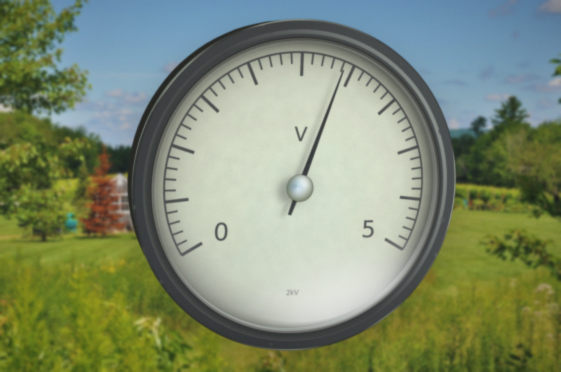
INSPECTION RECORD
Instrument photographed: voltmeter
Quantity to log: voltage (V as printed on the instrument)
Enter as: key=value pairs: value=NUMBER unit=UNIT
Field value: value=2.9 unit=V
